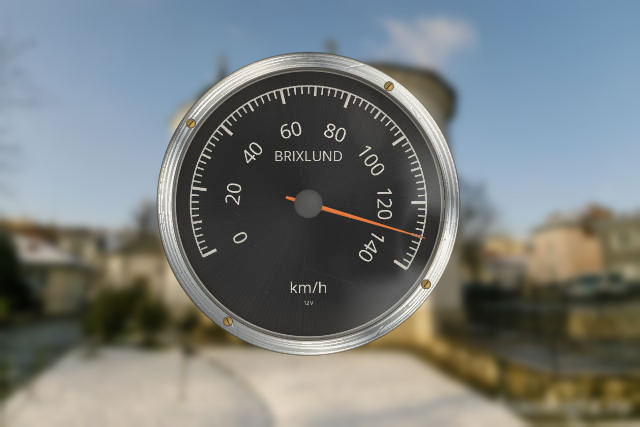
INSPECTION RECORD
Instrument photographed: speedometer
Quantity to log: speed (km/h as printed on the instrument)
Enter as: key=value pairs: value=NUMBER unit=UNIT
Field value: value=130 unit=km/h
